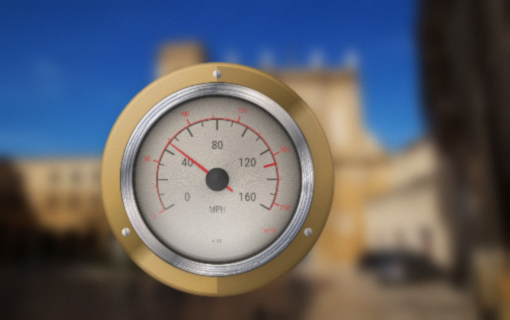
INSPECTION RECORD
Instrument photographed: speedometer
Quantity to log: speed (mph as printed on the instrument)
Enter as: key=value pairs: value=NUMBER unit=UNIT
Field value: value=45 unit=mph
